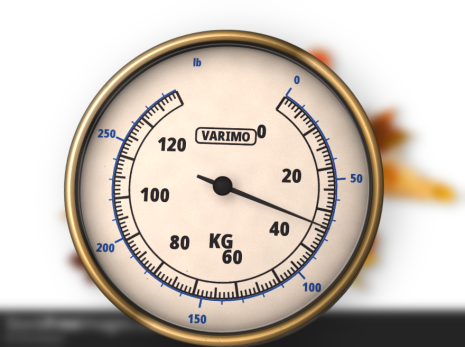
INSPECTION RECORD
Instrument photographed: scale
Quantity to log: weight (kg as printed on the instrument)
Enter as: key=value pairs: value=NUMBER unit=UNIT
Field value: value=34 unit=kg
